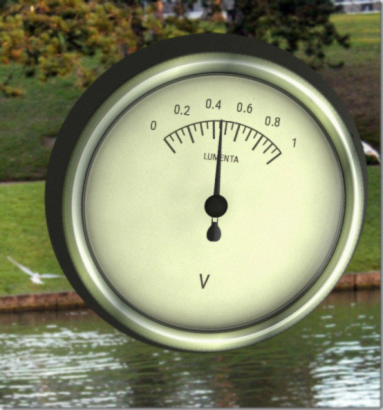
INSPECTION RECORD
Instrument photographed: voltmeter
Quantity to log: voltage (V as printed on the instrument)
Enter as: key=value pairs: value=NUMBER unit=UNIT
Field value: value=0.45 unit=V
